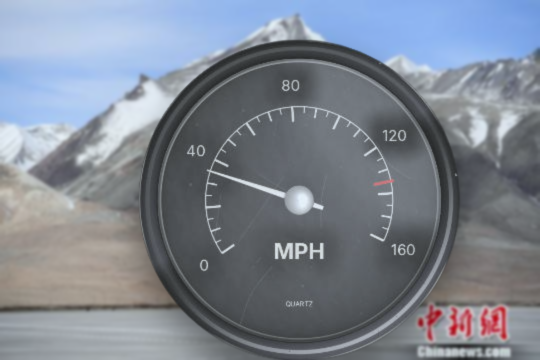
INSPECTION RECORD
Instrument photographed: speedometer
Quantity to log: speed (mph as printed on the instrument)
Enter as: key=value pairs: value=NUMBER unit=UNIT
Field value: value=35 unit=mph
